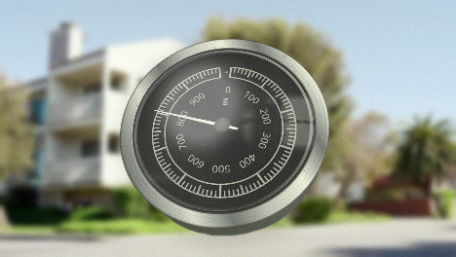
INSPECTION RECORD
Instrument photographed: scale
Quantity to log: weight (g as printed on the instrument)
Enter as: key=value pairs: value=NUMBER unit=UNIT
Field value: value=800 unit=g
